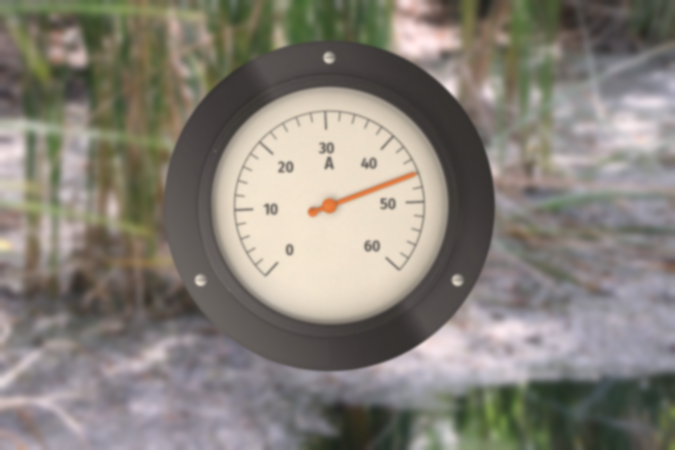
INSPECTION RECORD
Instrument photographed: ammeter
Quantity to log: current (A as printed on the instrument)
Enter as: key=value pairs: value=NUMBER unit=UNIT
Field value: value=46 unit=A
